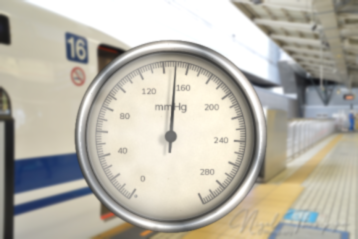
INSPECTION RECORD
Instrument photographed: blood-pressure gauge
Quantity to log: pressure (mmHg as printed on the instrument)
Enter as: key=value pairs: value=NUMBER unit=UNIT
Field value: value=150 unit=mmHg
